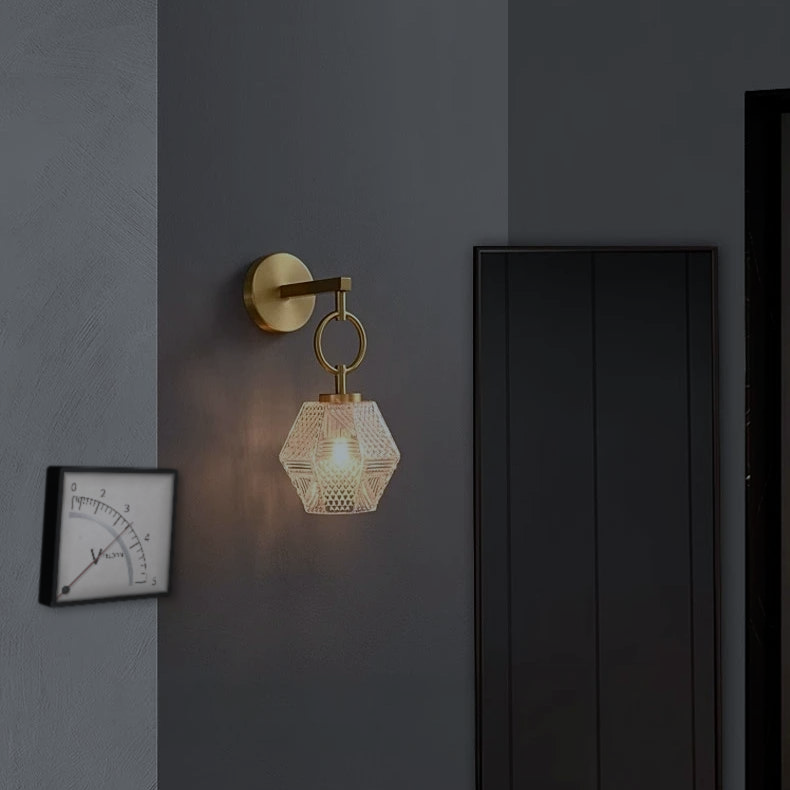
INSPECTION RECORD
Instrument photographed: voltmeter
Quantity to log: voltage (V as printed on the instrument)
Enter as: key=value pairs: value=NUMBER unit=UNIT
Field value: value=3.4 unit=V
